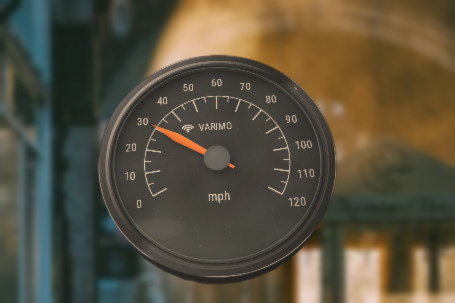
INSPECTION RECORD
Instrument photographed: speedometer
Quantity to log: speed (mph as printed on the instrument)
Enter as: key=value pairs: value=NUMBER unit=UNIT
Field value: value=30 unit=mph
